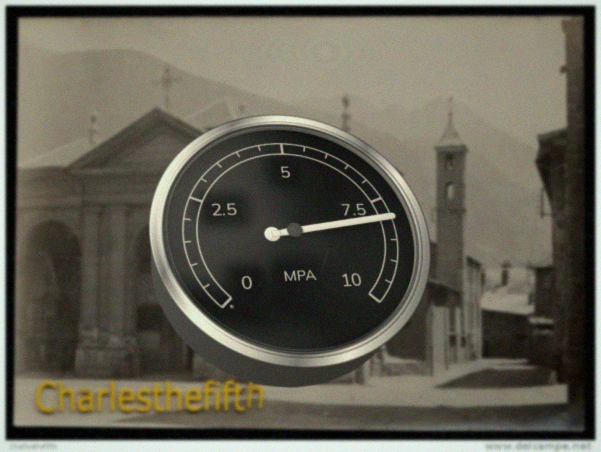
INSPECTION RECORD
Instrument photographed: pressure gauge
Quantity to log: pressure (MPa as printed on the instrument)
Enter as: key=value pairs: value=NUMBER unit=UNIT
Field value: value=8 unit=MPa
